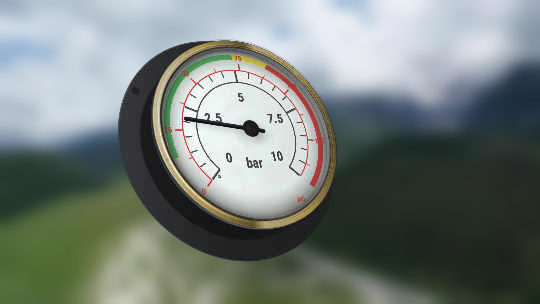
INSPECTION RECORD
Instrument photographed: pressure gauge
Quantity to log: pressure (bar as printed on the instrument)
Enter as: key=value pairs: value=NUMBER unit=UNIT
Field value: value=2 unit=bar
